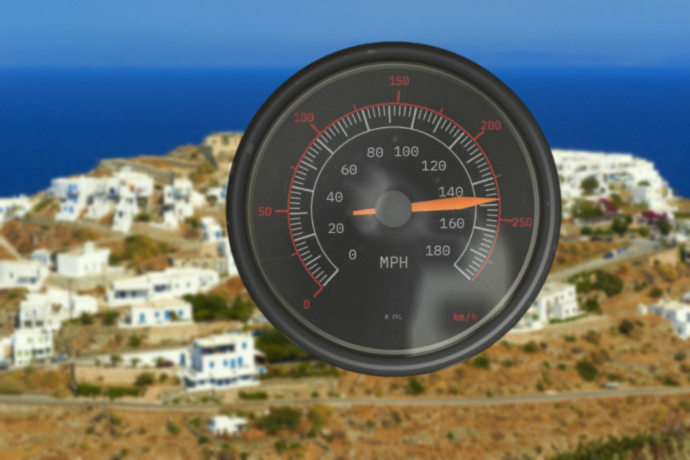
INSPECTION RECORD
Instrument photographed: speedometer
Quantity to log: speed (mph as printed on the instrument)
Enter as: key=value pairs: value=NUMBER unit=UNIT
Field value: value=148 unit=mph
